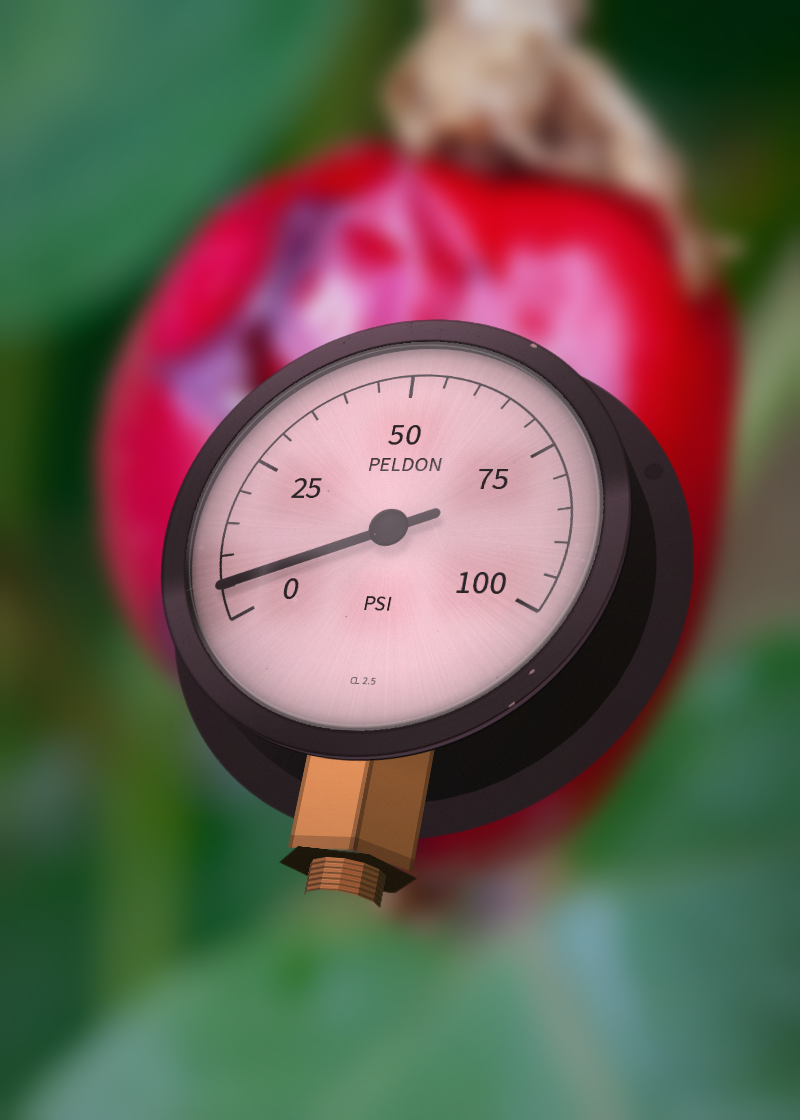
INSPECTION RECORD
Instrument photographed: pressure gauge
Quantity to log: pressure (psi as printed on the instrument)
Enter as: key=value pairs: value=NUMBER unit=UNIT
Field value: value=5 unit=psi
